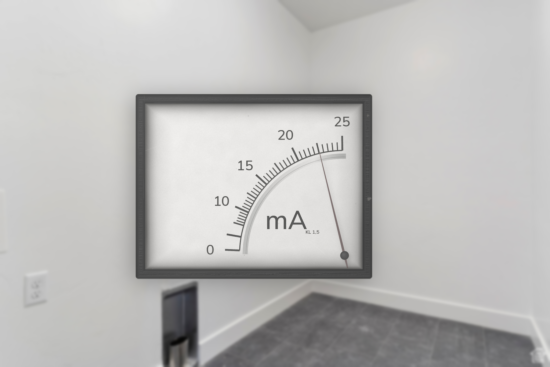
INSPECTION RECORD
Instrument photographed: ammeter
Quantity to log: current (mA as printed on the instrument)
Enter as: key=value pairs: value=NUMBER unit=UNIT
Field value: value=22.5 unit=mA
